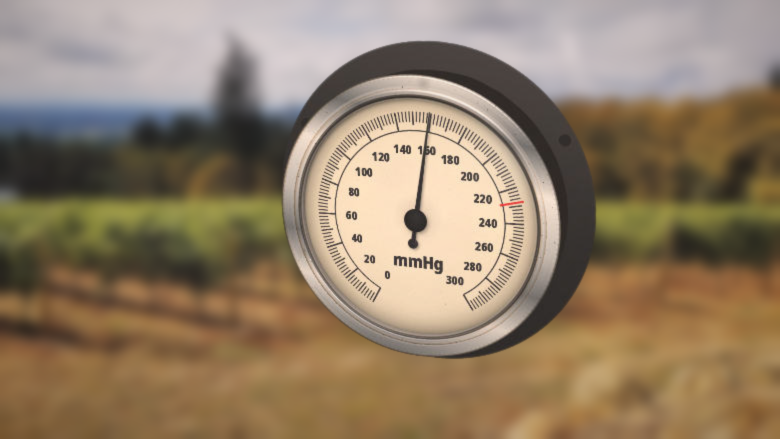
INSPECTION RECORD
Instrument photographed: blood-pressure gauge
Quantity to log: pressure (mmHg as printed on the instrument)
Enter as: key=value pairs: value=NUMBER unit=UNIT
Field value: value=160 unit=mmHg
